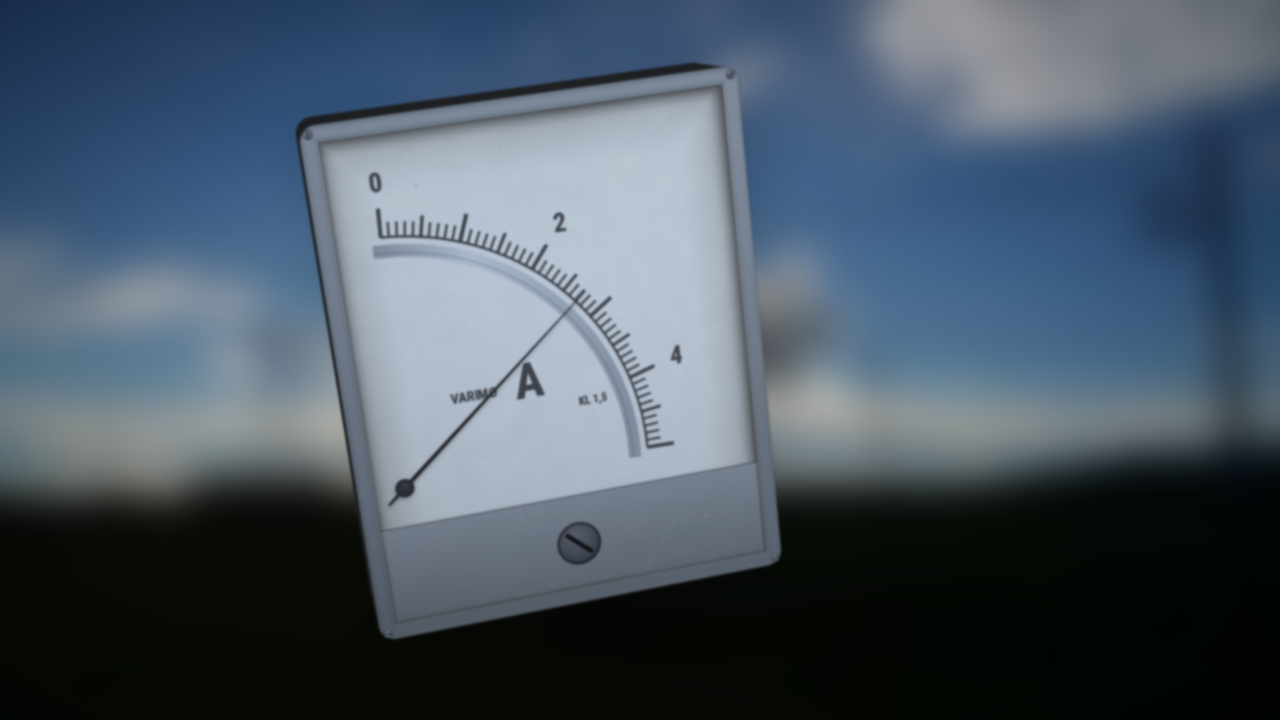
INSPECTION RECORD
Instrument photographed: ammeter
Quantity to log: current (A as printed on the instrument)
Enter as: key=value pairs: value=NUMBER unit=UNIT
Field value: value=2.7 unit=A
